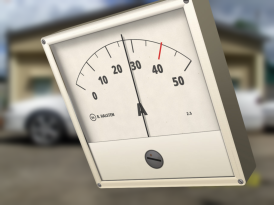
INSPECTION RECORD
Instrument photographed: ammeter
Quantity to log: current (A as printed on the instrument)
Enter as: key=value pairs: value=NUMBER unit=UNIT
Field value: value=27.5 unit=A
